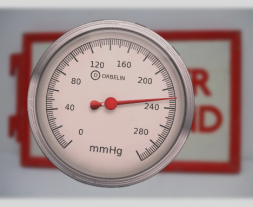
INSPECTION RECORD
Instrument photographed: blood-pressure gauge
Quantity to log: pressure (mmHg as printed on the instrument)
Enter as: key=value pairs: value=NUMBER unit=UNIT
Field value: value=230 unit=mmHg
